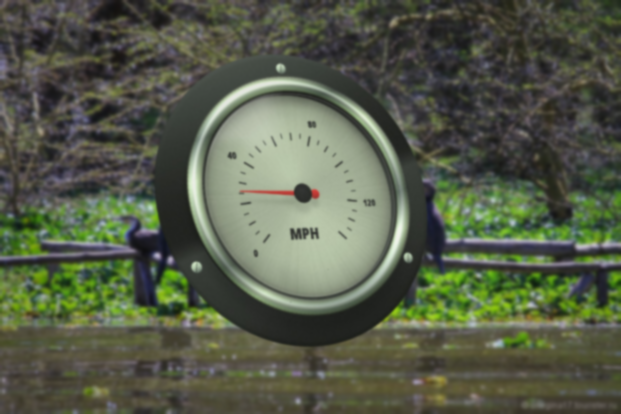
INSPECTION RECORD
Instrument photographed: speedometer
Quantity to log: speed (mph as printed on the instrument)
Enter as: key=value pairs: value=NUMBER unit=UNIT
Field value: value=25 unit=mph
